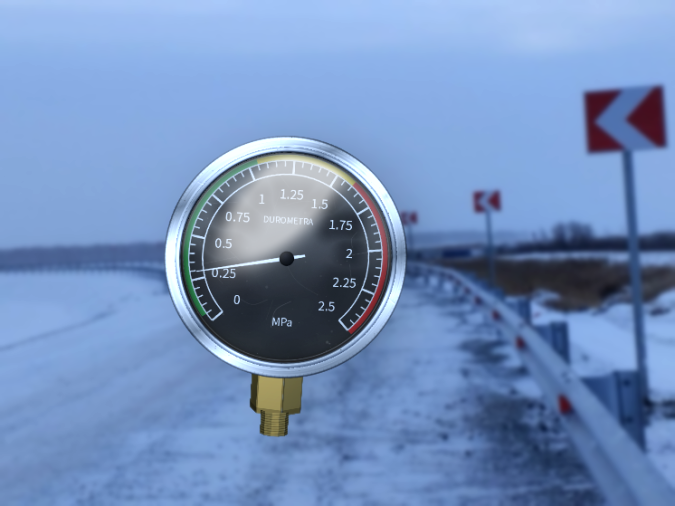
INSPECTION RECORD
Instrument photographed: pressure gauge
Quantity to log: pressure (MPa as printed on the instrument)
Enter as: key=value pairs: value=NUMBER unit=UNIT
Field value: value=0.3 unit=MPa
